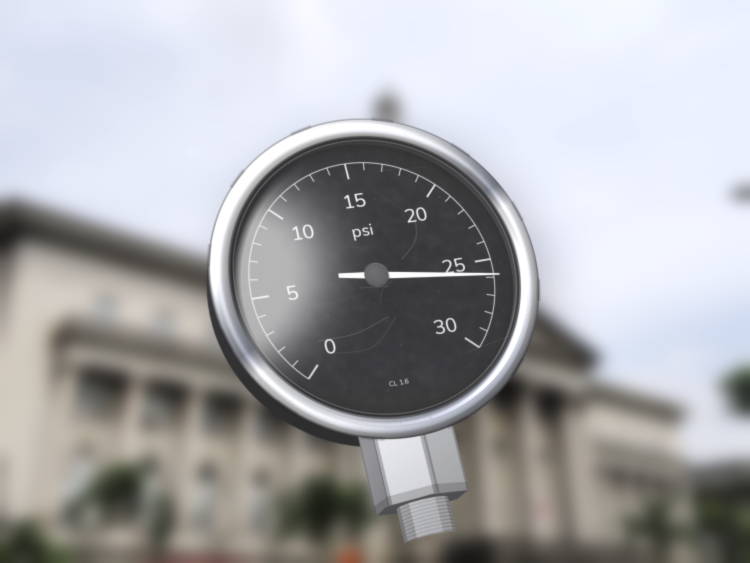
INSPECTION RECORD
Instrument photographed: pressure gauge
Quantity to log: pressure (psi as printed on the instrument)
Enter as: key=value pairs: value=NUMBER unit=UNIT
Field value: value=26 unit=psi
